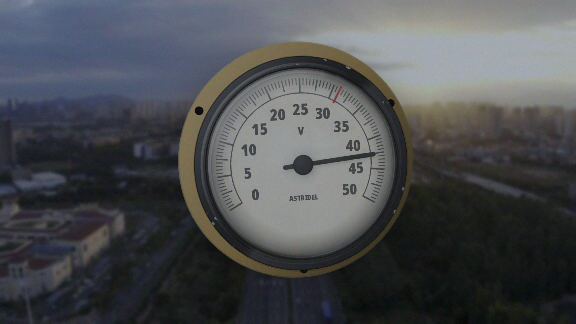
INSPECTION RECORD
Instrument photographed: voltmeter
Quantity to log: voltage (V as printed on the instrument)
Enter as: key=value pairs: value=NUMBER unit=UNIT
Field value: value=42.5 unit=V
